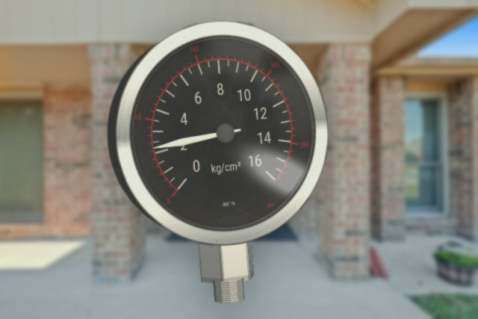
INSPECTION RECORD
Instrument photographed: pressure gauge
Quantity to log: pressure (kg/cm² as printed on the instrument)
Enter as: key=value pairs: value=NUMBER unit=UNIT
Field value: value=2.25 unit=kg/cm²
